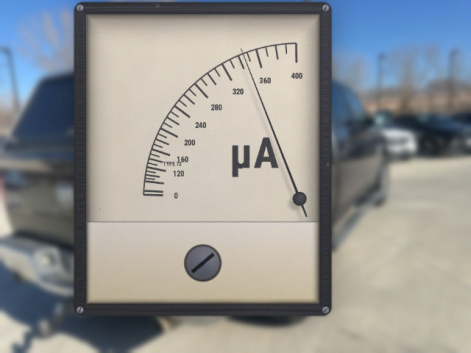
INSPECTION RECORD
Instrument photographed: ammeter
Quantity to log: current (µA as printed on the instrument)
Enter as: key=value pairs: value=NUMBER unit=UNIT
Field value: value=345 unit=µA
